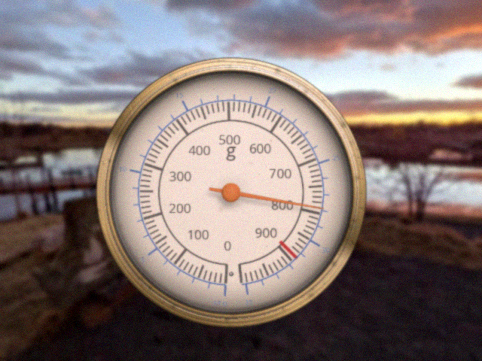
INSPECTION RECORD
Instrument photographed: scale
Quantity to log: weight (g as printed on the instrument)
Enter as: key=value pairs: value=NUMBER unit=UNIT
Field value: value=790 unit=g
